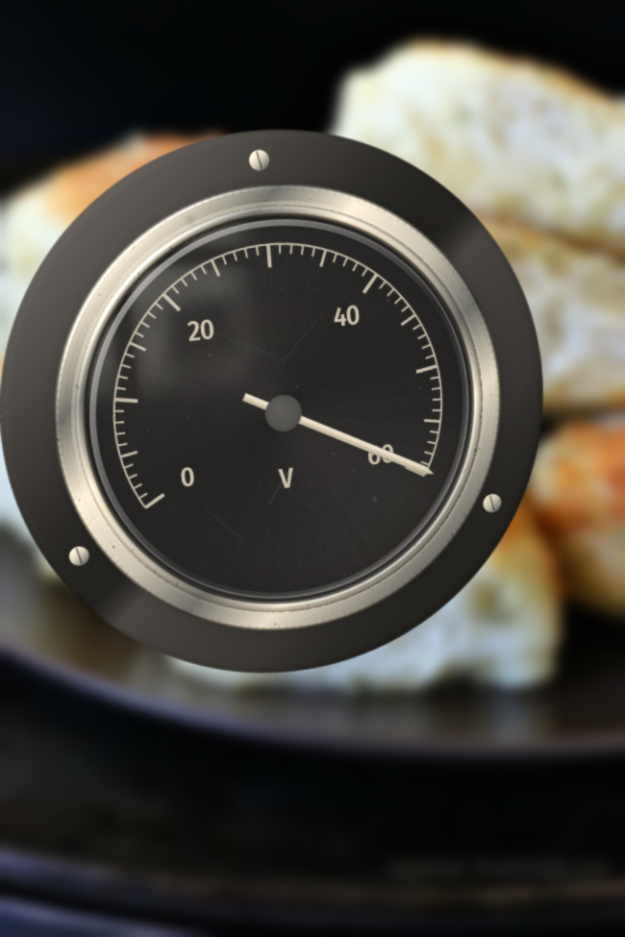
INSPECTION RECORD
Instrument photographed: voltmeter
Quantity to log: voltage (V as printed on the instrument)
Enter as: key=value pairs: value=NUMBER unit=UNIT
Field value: value=59.5 unit=V
